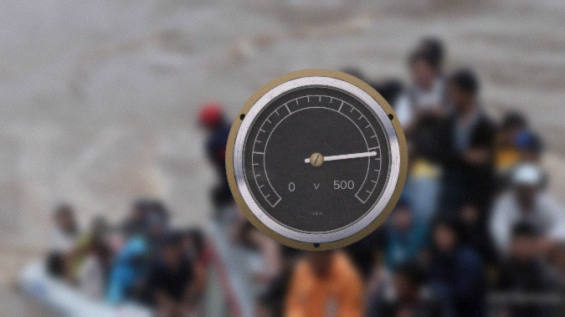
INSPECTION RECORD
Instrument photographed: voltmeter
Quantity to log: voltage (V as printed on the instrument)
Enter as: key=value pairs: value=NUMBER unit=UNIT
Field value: value=410 unit=V
